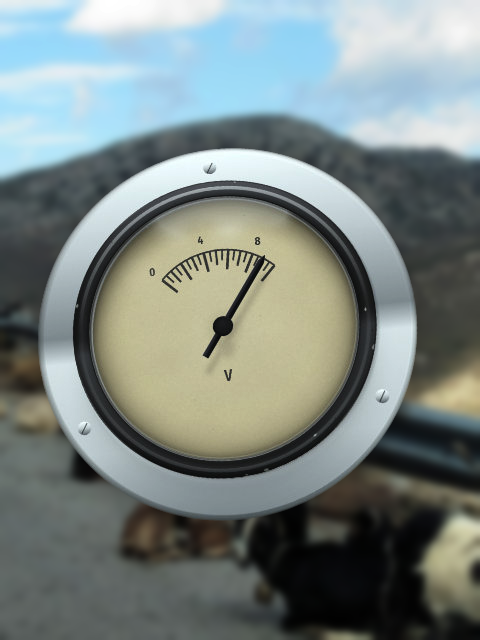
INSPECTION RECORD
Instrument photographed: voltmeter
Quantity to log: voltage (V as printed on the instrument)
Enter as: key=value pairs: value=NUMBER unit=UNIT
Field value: value=9 unit=V
